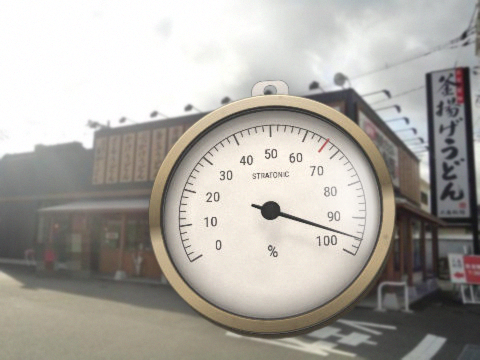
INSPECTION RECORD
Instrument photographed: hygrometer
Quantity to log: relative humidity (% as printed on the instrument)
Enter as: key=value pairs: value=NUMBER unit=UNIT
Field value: value=96 unit=%
